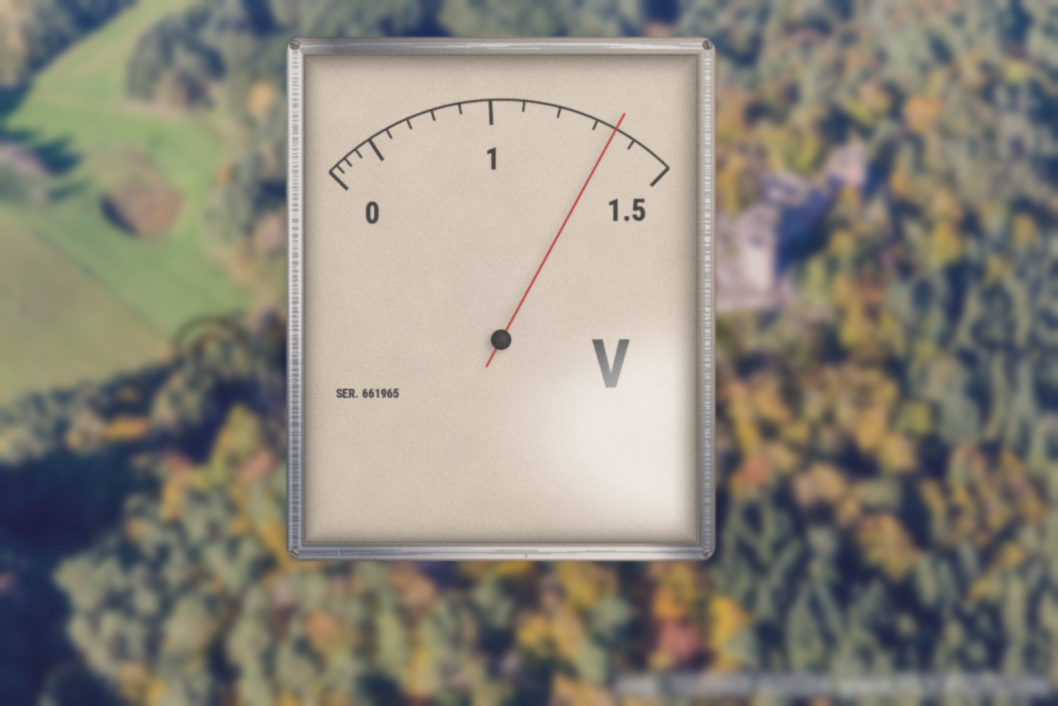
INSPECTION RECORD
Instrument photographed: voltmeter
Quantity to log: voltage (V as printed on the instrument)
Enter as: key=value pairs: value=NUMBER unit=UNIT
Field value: value=1.35 unit=V
